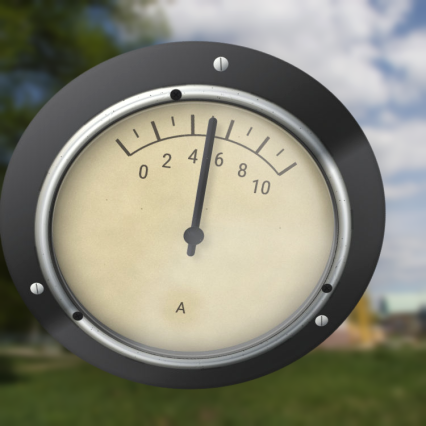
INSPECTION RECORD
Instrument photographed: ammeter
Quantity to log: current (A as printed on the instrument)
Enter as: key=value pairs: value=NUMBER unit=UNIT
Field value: value=5 unit=A
